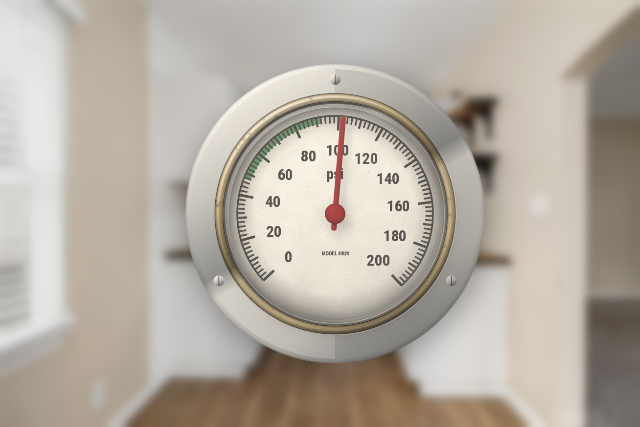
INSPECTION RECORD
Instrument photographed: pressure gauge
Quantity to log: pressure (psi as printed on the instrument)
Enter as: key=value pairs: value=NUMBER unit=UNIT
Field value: value=102 unit=psi
